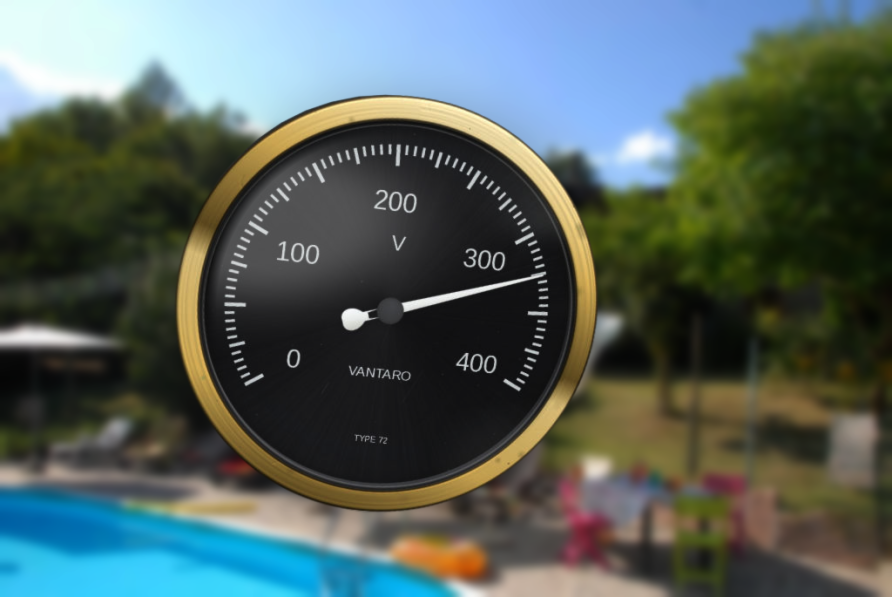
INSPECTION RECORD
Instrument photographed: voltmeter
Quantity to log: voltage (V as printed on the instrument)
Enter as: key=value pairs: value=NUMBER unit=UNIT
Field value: value=325 unit=V
